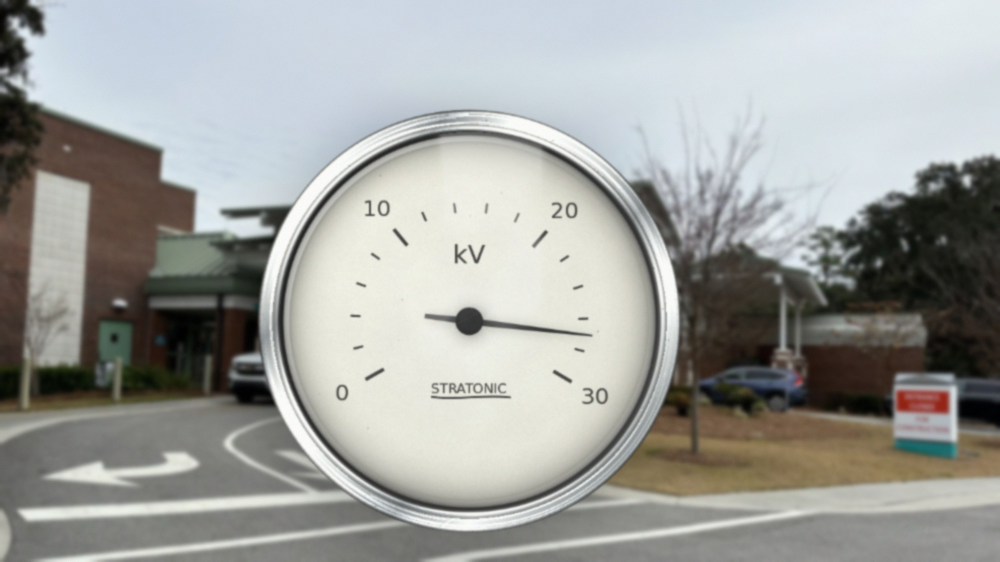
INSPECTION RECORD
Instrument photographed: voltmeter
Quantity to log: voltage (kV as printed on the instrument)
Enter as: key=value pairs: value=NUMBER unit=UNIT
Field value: value=27 unit=kV
